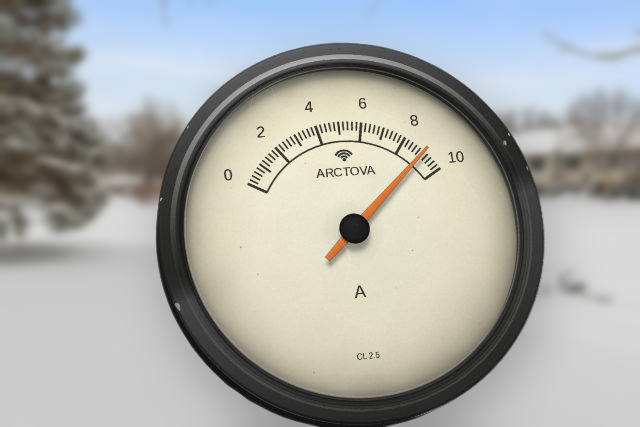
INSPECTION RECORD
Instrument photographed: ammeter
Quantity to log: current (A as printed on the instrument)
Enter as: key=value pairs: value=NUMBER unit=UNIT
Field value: value=9 unit=A
